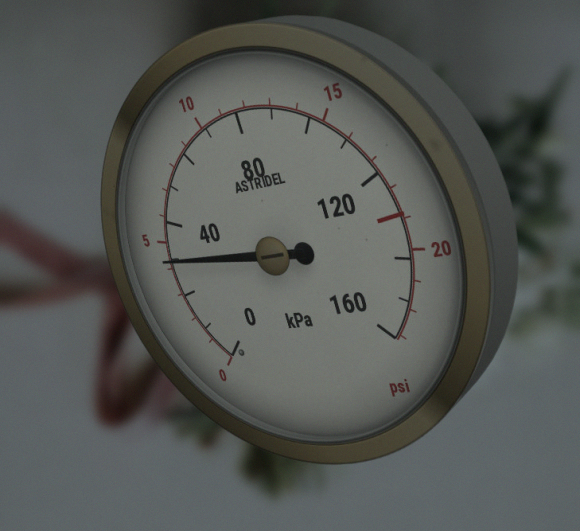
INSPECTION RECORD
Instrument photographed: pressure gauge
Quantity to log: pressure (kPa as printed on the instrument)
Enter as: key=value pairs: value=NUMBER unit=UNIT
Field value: value=30 unit=kPa
